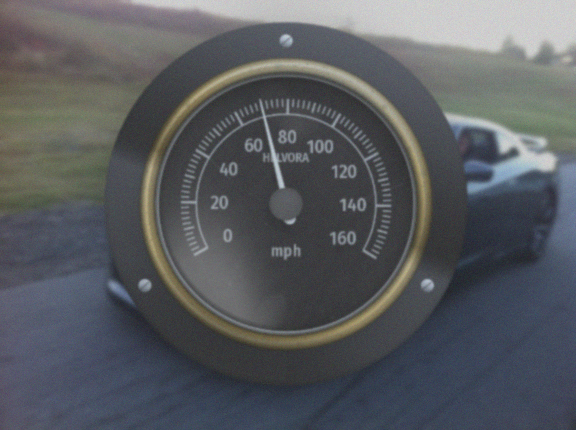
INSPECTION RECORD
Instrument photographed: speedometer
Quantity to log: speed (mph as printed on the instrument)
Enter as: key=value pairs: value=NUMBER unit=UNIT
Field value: value=70 unit=mph
